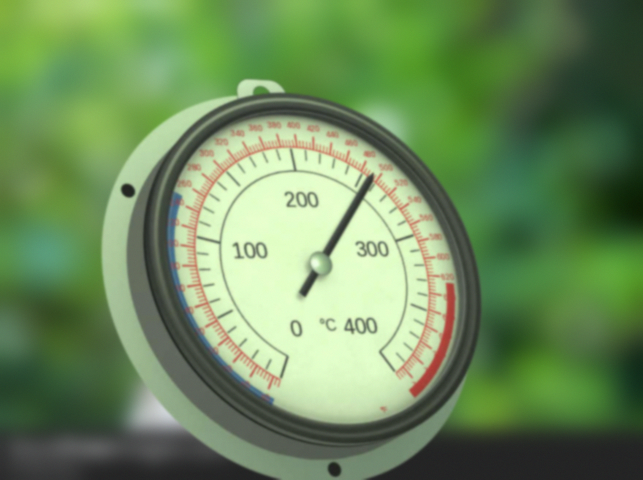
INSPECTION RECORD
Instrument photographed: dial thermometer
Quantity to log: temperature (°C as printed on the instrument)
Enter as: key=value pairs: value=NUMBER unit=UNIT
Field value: value=255 unit=°C
